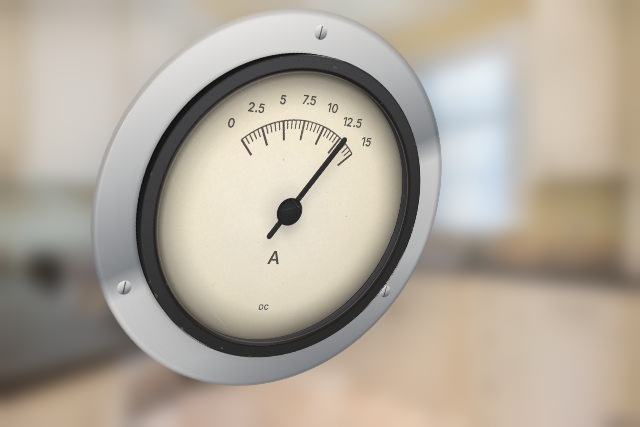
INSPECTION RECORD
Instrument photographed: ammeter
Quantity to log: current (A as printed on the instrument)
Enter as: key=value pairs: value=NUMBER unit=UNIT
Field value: value=12.5 unit=A
